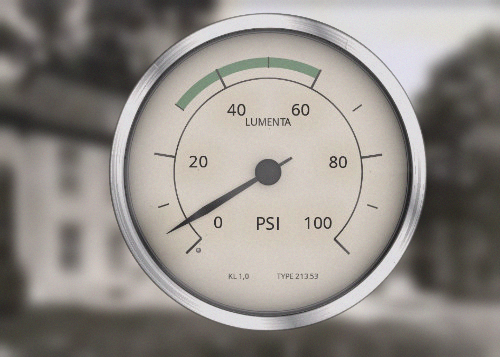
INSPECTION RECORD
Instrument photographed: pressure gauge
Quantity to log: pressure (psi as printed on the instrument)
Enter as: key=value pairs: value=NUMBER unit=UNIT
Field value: value=5 unit=psi
